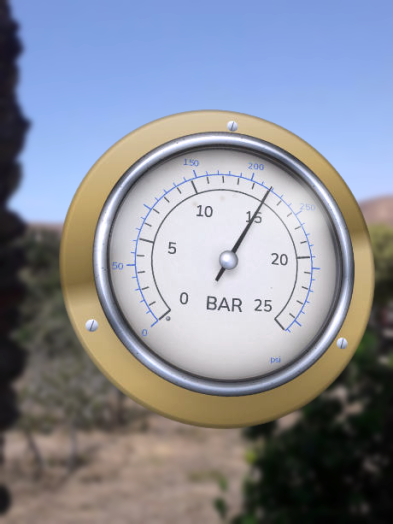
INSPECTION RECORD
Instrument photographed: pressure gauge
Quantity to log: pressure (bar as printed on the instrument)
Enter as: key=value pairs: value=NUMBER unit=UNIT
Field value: value=15 unit=bar
